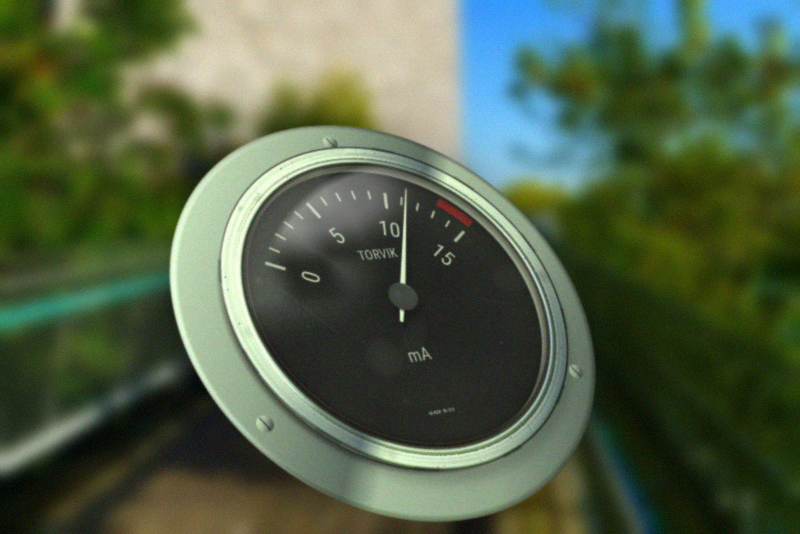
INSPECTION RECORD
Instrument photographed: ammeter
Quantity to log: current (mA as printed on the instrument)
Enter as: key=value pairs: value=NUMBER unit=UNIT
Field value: value=11 unit=mA
